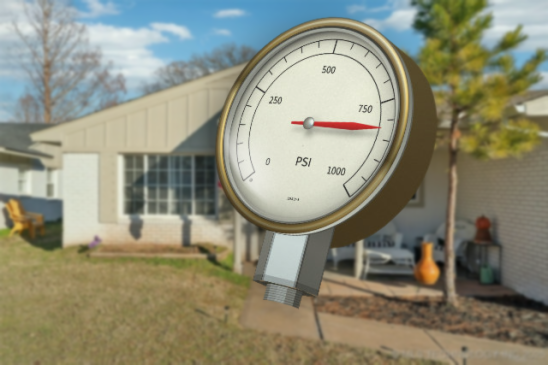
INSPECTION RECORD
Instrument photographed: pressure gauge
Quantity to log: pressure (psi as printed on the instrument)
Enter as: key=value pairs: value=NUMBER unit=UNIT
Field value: value=825 unit=psi
